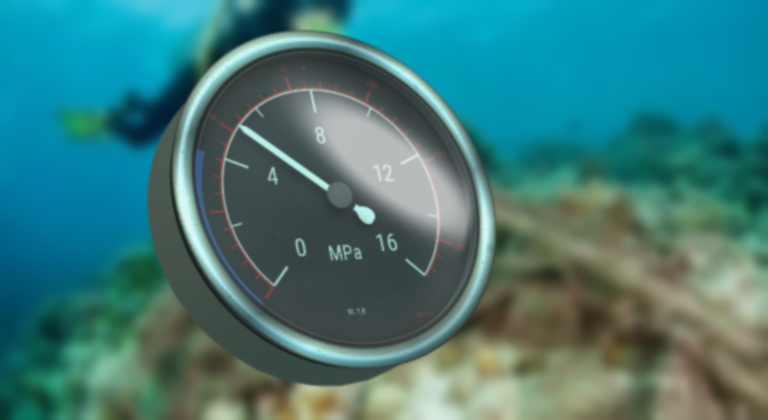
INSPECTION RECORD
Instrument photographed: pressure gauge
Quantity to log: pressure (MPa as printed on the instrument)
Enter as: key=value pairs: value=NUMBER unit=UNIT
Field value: value=5 unit=MPa
